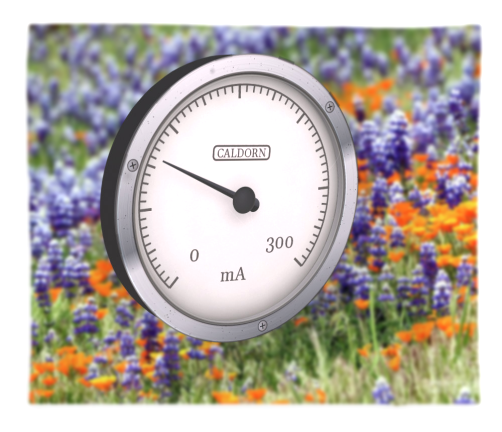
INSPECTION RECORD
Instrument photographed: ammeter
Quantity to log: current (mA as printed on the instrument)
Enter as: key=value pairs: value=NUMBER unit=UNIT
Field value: value=80 unit=mA
